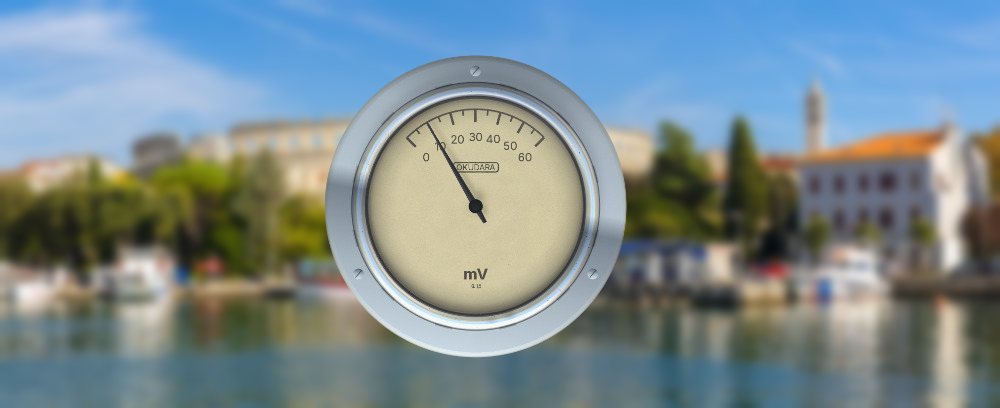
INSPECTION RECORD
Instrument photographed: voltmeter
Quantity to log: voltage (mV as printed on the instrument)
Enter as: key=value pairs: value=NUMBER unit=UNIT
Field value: value=10 unit=mV
